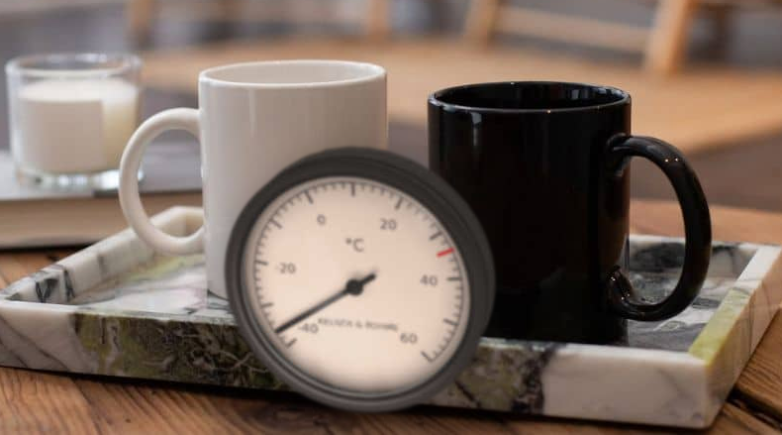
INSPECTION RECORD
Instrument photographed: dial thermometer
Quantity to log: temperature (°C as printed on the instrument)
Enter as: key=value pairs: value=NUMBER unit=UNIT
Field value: value=-36 unit=°C
